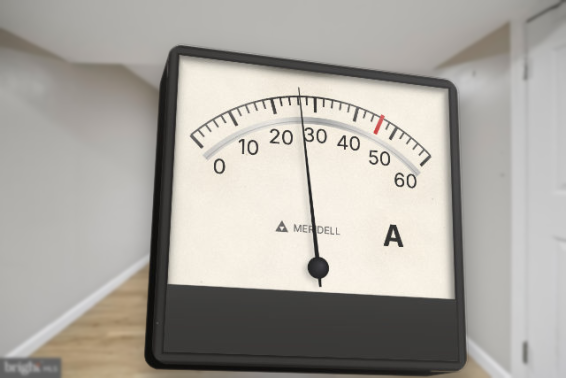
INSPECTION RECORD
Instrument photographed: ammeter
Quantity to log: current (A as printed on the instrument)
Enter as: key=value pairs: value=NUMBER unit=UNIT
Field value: value=26 unit=A
